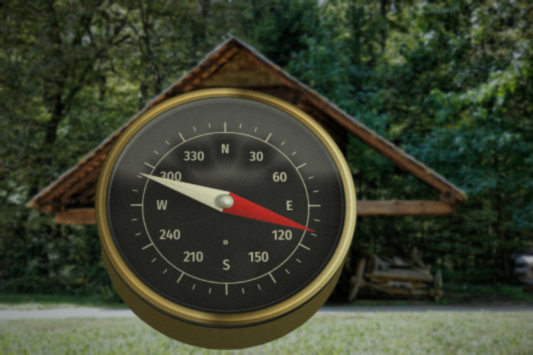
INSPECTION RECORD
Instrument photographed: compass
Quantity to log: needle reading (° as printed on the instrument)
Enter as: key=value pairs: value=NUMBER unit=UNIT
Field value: value=110 unit=°
